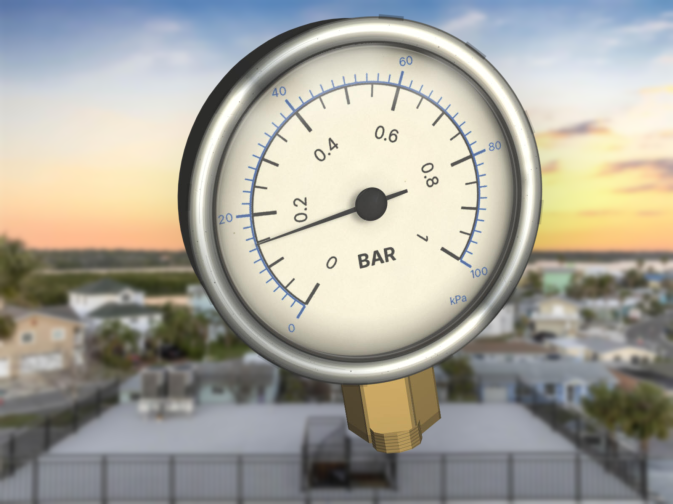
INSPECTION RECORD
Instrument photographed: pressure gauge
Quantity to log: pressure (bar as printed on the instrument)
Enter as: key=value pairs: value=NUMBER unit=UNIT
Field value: value=0.15 unit=bar
